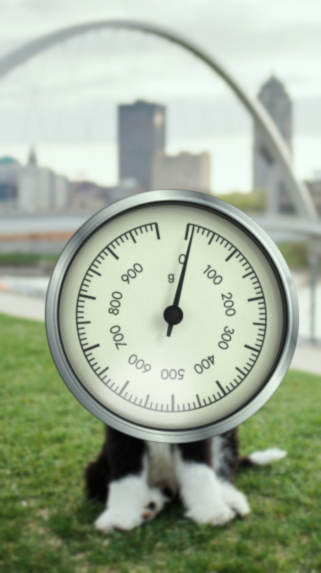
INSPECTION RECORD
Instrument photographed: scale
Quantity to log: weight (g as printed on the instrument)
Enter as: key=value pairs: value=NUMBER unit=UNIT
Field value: value=10 unit=g
